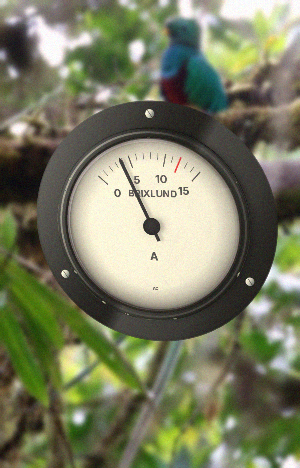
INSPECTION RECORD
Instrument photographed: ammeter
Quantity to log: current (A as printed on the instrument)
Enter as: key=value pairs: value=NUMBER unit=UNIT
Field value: value=4 unit=A
